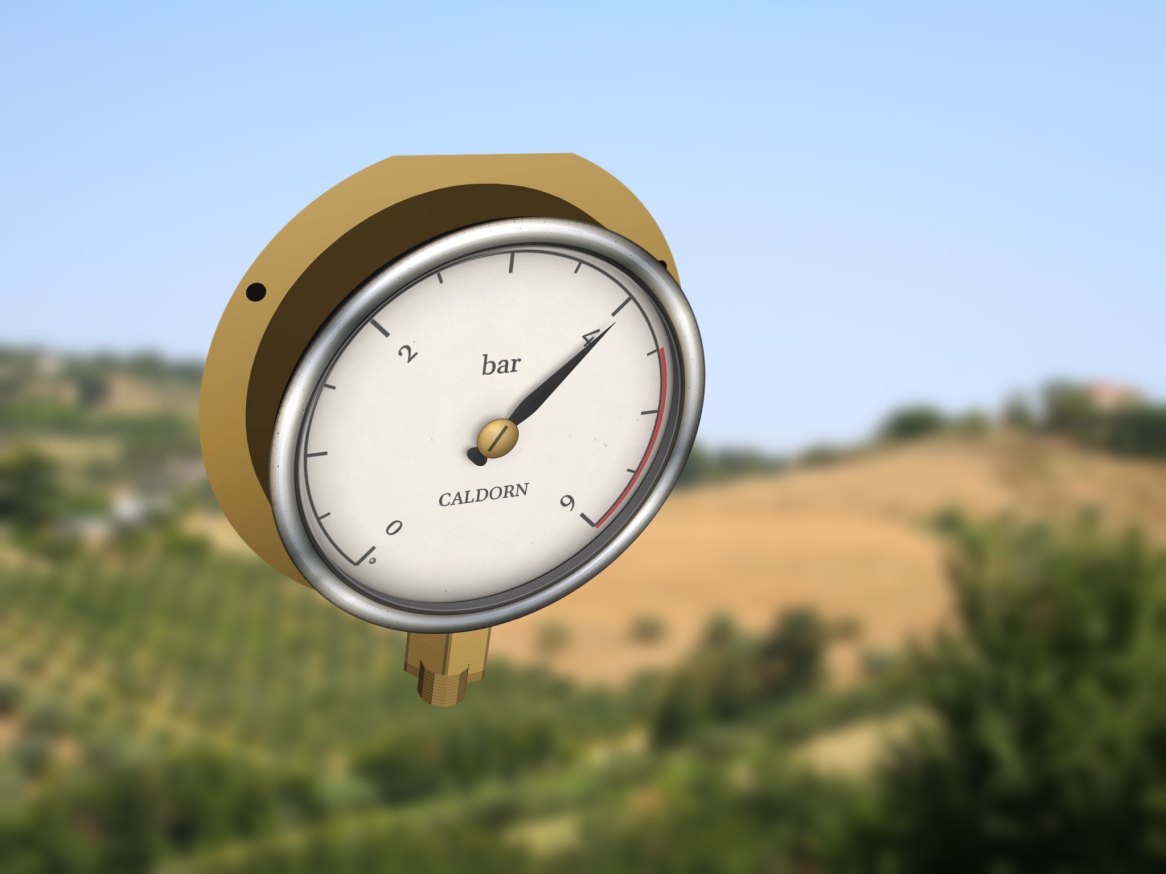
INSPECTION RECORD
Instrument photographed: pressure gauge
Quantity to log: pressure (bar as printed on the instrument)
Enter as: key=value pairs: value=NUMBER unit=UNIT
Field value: value=4 unit=bar
